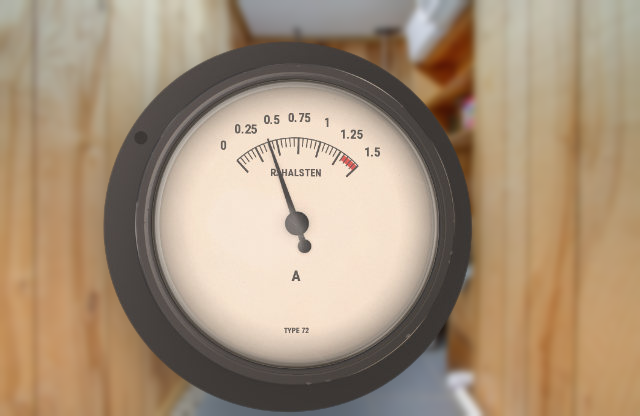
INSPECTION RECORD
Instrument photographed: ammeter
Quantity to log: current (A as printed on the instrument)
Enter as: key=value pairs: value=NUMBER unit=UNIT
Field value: value=0.4 unit=A
